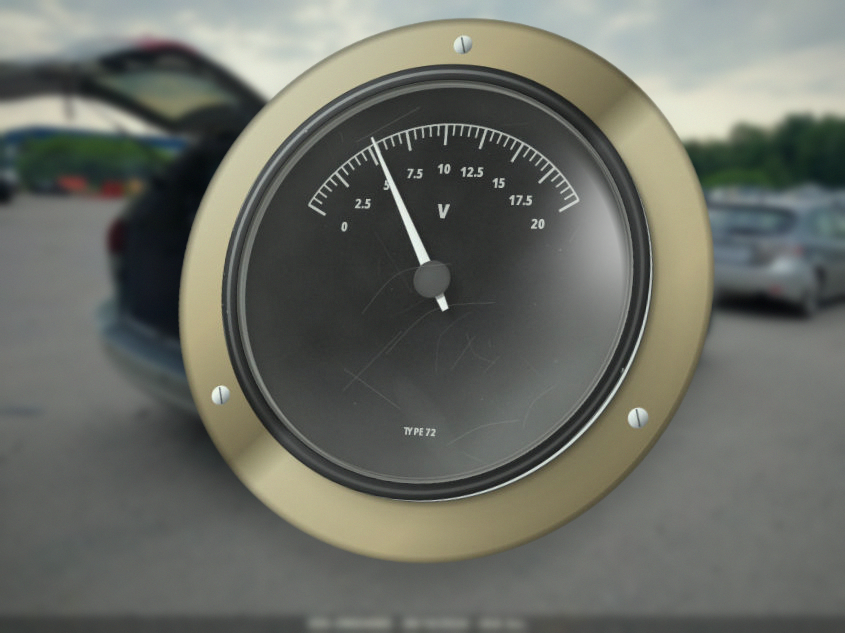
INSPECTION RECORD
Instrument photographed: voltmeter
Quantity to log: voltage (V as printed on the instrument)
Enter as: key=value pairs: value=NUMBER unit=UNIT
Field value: value=5.5 unit=V
